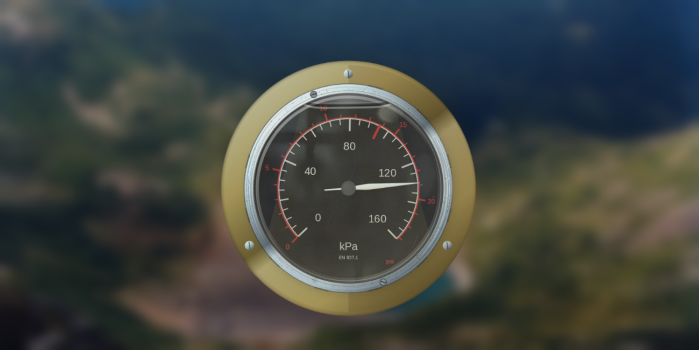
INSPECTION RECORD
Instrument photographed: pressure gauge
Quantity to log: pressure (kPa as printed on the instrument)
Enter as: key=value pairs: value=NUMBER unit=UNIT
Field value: value=130 unit=kPa
